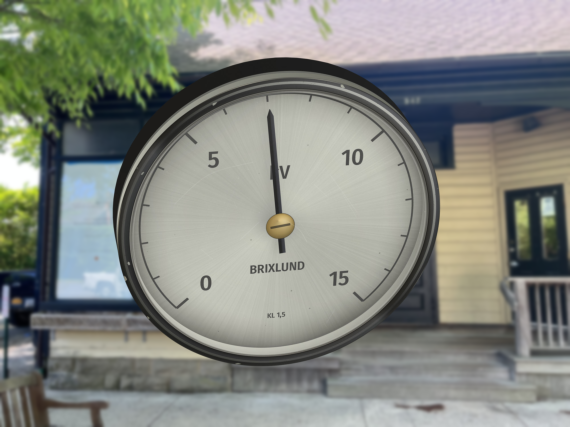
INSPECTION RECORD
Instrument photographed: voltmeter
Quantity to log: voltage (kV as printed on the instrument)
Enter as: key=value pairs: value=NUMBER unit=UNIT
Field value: value=7 unit=kV
